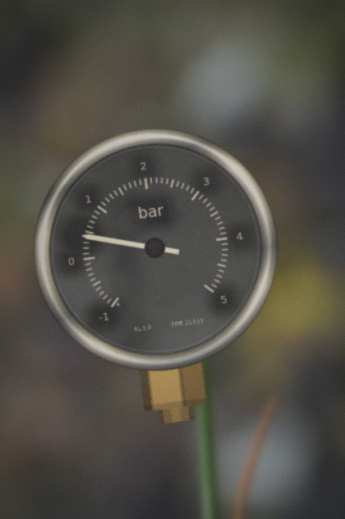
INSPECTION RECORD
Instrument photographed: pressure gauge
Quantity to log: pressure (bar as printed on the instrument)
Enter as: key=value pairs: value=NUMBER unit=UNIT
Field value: value=0.4 unit=bar
